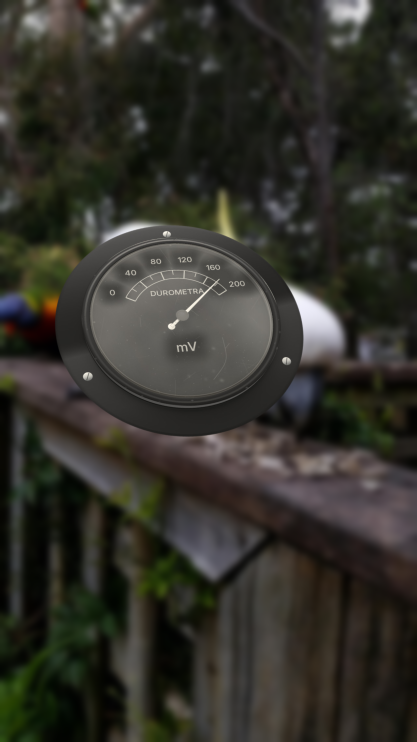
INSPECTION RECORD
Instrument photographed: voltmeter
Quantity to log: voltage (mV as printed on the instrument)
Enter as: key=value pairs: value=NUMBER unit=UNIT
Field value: value=180 unit=mV
